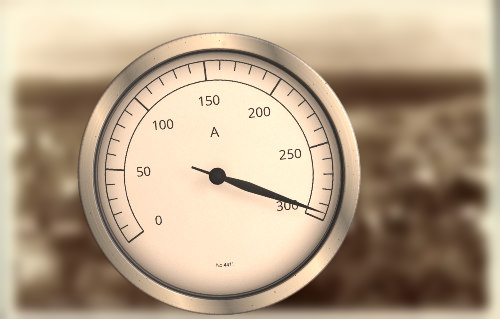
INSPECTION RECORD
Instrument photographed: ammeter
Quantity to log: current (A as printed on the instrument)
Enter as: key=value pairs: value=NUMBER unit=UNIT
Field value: value=295 unit=A
